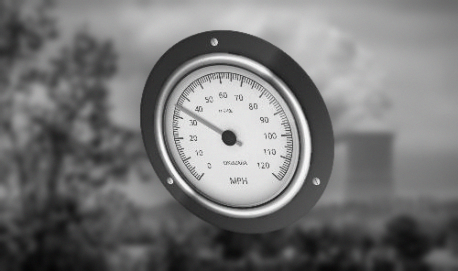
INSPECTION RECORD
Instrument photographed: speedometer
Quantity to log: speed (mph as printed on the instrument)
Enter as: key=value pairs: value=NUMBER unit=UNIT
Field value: value=35 unit=mph
